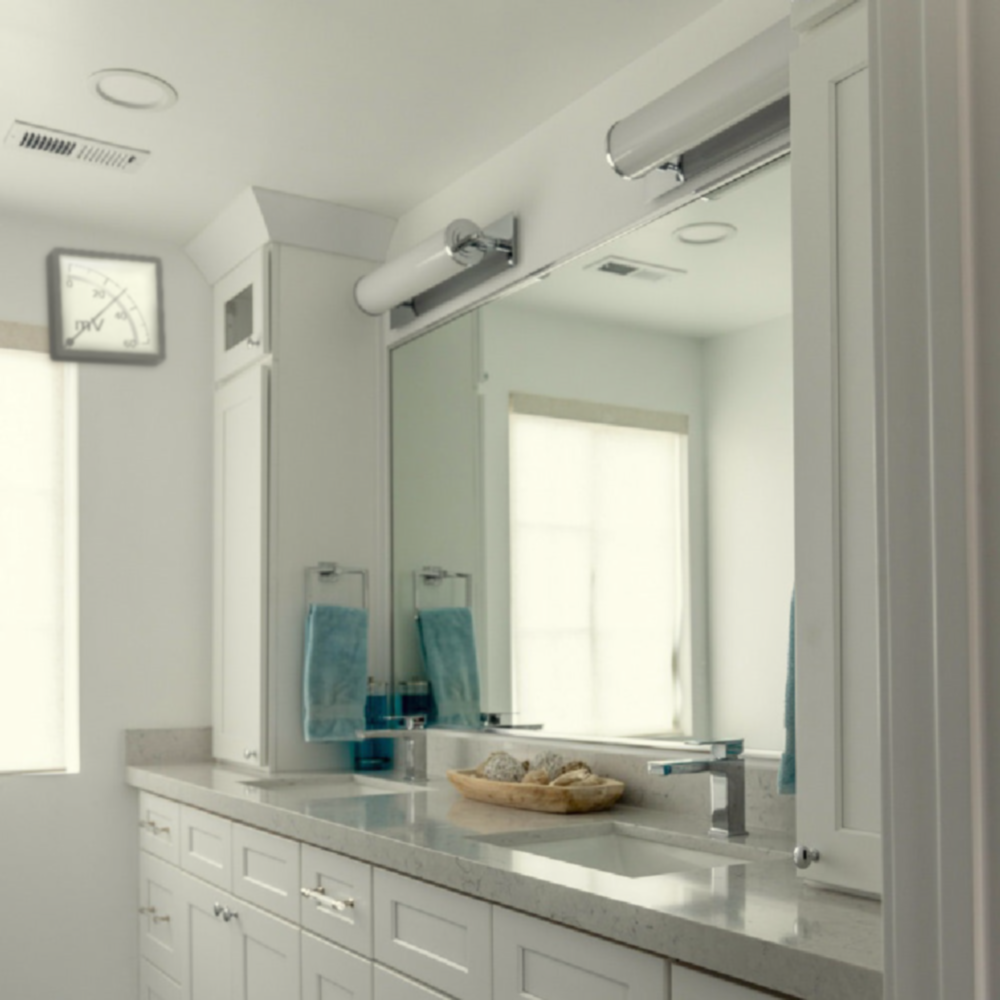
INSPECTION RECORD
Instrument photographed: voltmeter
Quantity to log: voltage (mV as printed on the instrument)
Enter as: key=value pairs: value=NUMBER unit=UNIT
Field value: value=30 unit=mV
